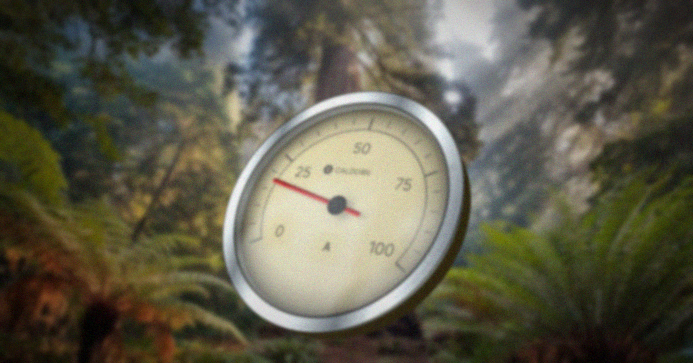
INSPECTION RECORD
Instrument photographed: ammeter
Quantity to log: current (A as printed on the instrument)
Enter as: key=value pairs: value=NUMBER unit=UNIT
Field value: value=17.5 unit=A
